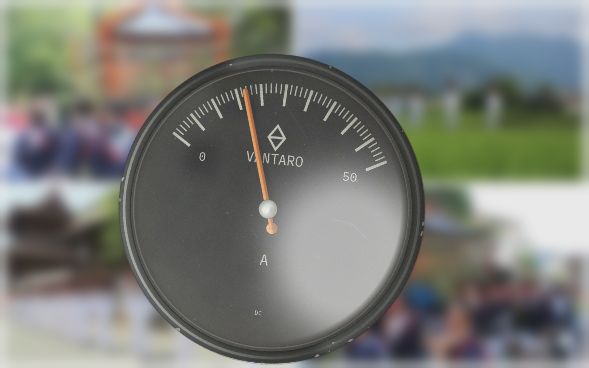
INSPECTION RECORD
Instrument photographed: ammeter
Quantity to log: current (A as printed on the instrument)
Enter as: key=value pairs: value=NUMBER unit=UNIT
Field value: value=17 unit=A
